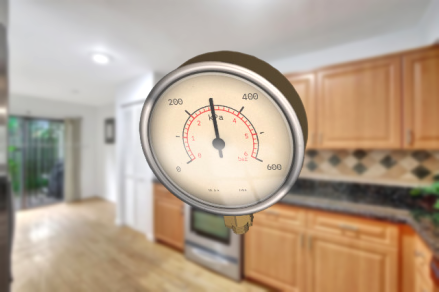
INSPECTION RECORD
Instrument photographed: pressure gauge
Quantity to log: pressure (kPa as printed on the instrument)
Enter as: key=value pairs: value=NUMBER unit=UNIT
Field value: value=300 unit=kPa
